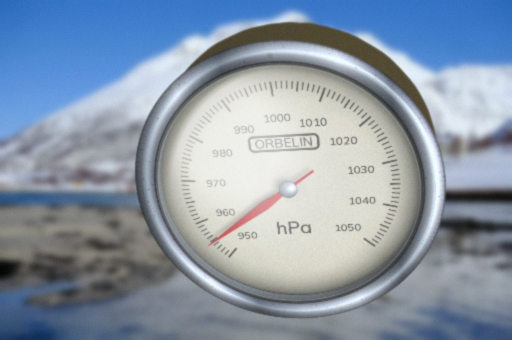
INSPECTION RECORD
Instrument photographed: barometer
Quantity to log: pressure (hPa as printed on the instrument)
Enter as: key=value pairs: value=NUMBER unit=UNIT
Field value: value=955 unit=hPa
